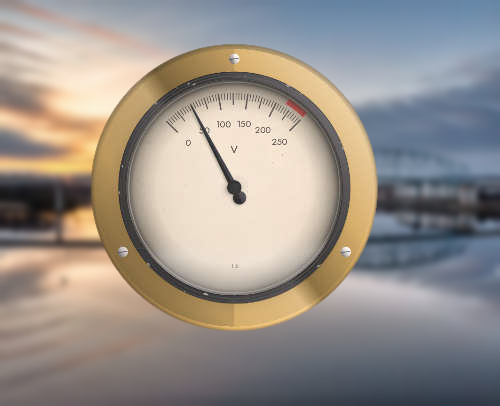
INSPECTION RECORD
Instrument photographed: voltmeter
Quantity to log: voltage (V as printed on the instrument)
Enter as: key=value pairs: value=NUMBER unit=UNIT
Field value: value=50 unit=V
